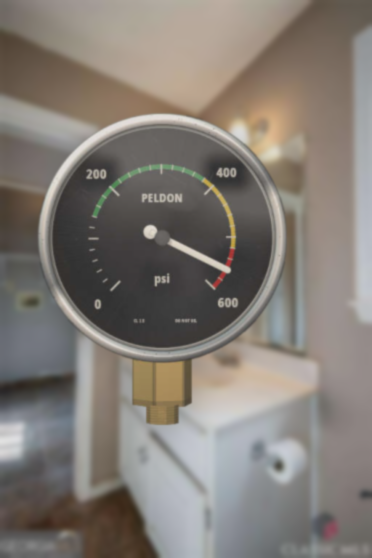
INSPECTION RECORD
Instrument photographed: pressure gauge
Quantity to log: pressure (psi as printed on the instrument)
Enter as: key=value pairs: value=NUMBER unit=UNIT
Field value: value=560 unit=psi
